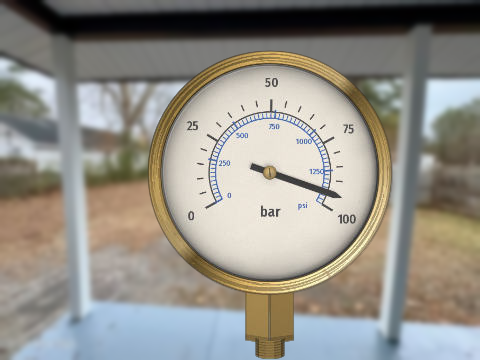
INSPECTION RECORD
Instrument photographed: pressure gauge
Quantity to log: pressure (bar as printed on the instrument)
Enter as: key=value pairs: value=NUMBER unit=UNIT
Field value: value=95 unit=bar
